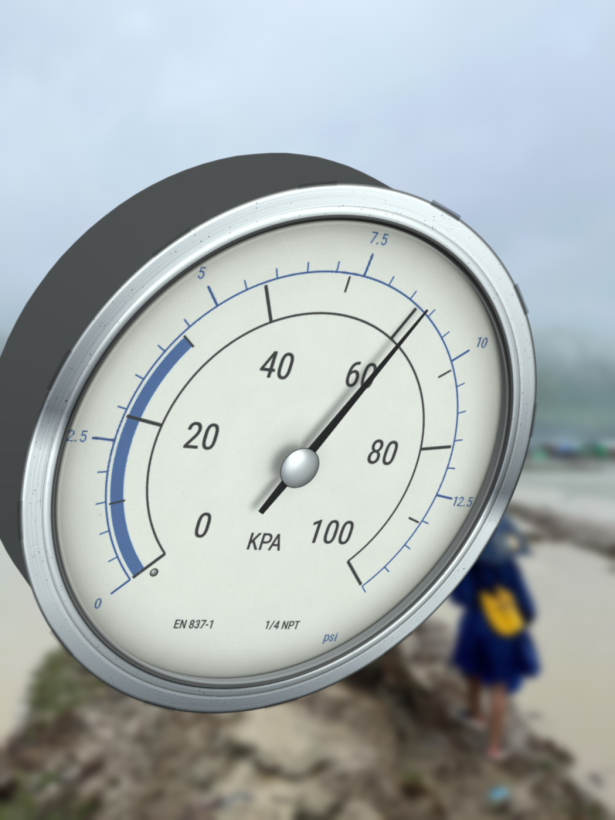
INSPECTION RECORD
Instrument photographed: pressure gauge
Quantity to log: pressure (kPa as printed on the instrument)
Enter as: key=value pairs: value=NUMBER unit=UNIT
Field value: value=60 unit=kPa
